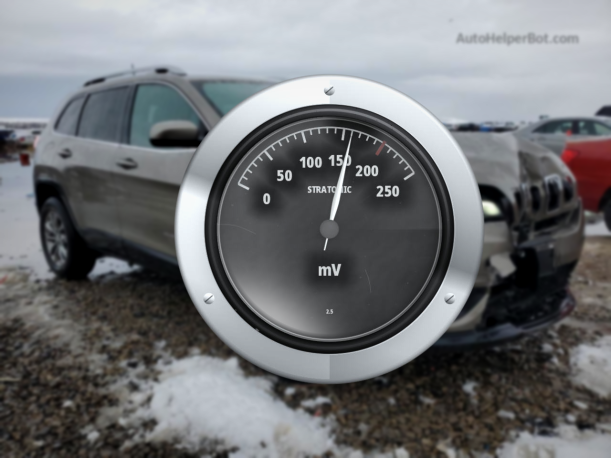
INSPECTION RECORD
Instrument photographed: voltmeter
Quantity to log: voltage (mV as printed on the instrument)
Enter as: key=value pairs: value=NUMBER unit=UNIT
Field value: value=160 unit=mV
